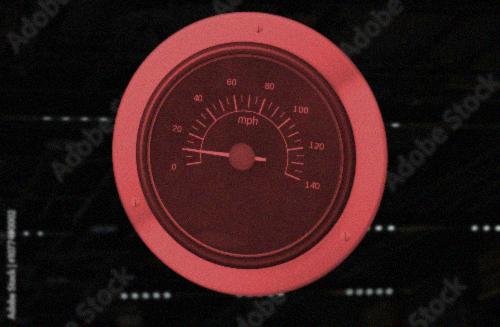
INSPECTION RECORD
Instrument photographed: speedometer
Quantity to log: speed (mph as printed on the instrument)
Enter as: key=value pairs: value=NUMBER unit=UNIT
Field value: value=10 unit=mph
